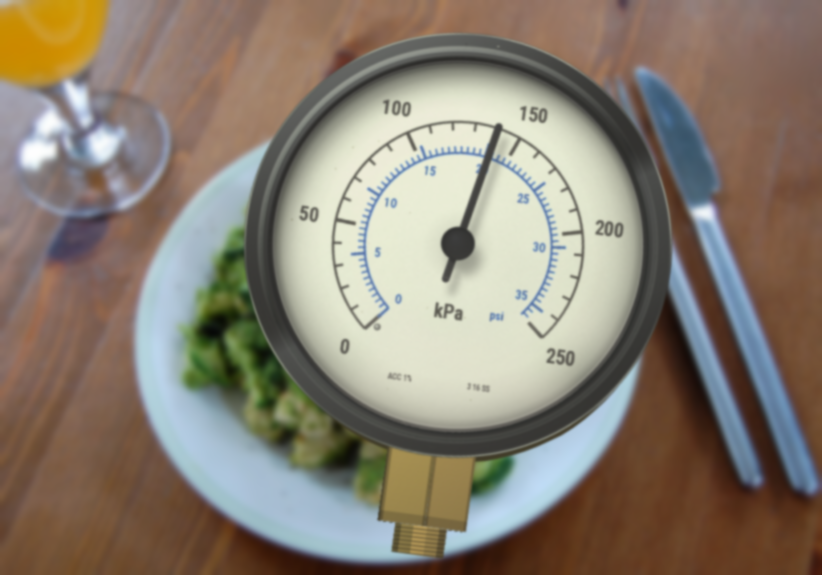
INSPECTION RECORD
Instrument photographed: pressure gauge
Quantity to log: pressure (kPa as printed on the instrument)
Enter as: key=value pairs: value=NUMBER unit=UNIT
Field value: value=140 unit=kPa
